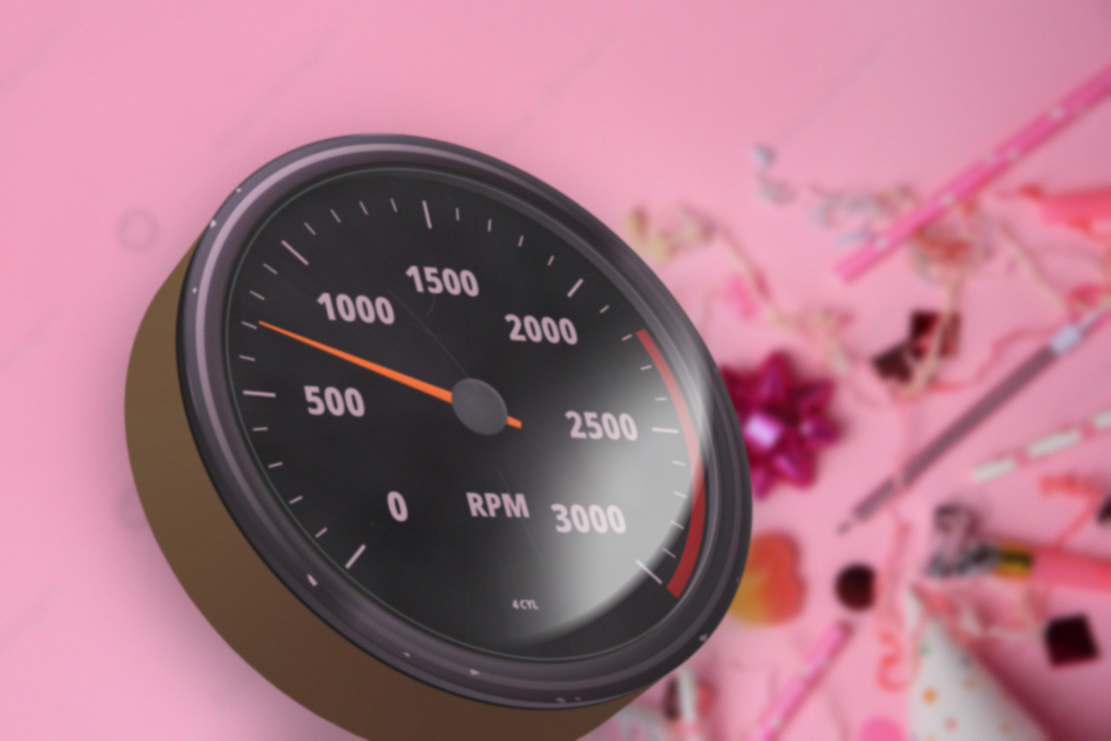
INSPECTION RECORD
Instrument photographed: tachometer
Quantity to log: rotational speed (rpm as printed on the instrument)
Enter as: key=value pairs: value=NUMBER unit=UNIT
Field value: value=700 unit=rpm
